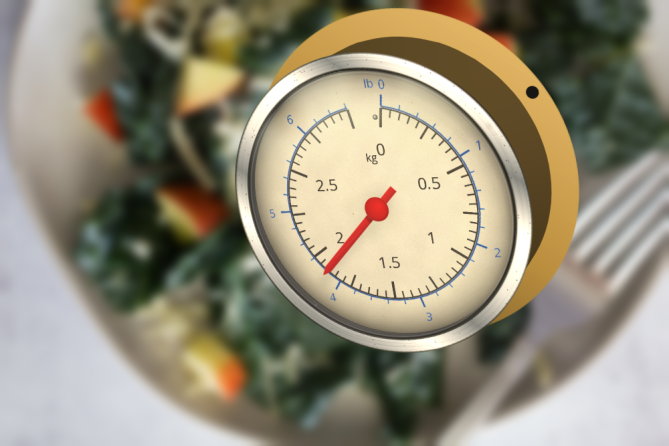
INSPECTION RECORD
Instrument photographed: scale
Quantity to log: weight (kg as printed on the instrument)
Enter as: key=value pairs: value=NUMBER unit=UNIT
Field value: value=1.9 unit=kg
